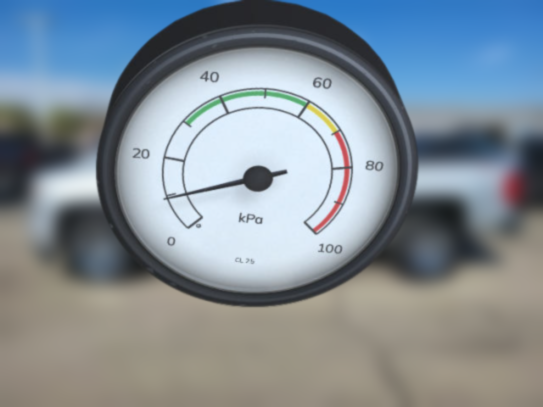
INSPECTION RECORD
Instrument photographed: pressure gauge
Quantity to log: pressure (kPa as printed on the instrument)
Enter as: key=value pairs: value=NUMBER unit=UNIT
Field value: value=10 unit=kPa
